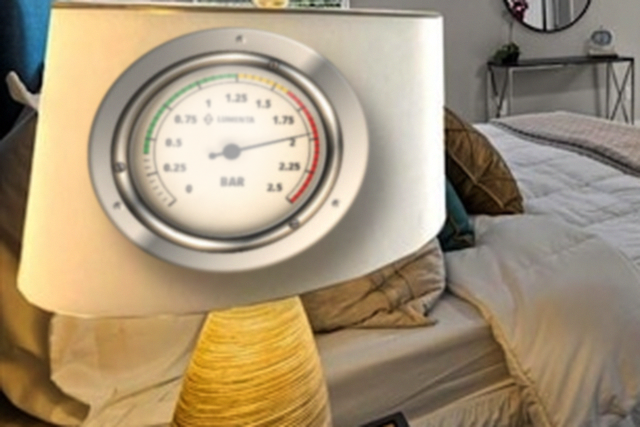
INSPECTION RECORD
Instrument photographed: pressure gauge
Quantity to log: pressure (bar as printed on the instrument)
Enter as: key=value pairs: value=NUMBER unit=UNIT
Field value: value=1.95 unit=bar
